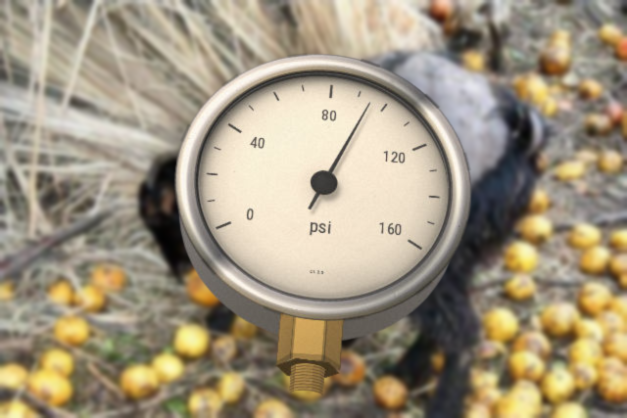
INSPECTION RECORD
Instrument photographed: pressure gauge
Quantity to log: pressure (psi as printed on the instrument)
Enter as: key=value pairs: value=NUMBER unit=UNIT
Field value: value=95 unit=psi
